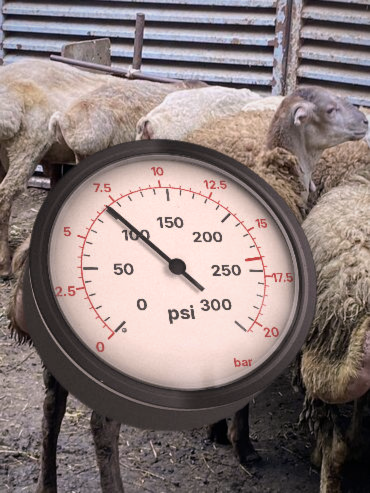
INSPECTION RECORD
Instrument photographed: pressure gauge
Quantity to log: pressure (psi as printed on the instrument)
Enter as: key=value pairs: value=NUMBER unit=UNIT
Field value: value=100 unit=psi
